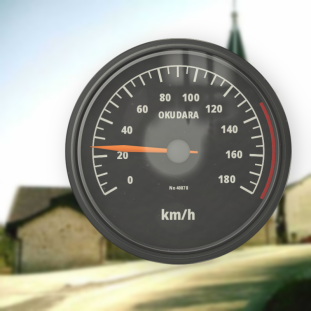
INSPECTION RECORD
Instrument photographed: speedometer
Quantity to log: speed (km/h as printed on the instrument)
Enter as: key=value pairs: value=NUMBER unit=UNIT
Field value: value=25 unit=km/h
